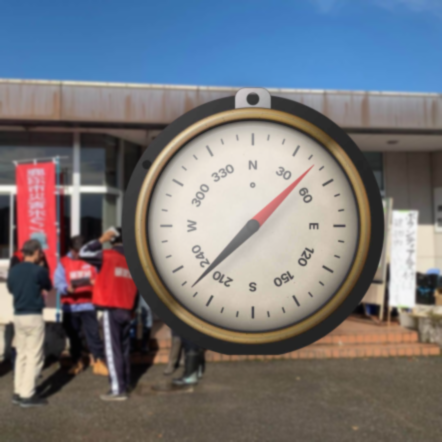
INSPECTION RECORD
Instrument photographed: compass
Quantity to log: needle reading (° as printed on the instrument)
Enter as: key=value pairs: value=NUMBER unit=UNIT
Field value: value=45 unit=°
